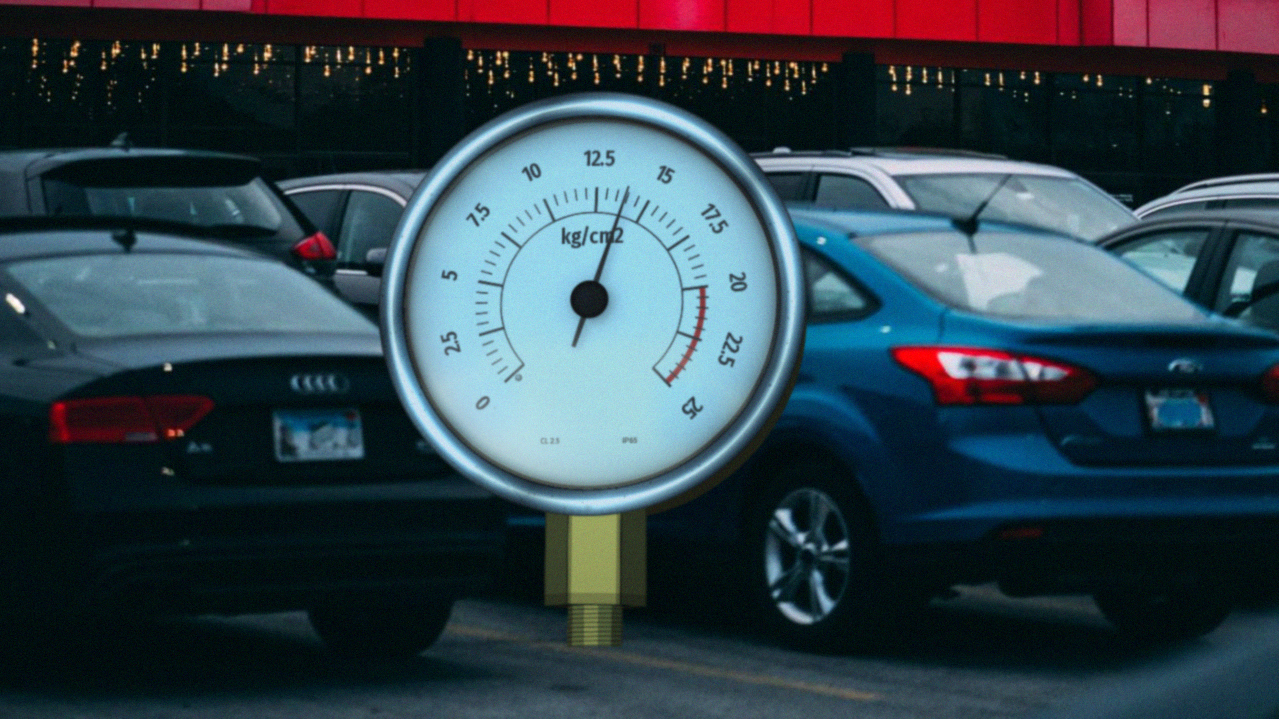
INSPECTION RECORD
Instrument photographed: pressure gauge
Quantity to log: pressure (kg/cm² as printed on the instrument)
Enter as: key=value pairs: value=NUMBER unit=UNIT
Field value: value=14 unit=kg/cm²
